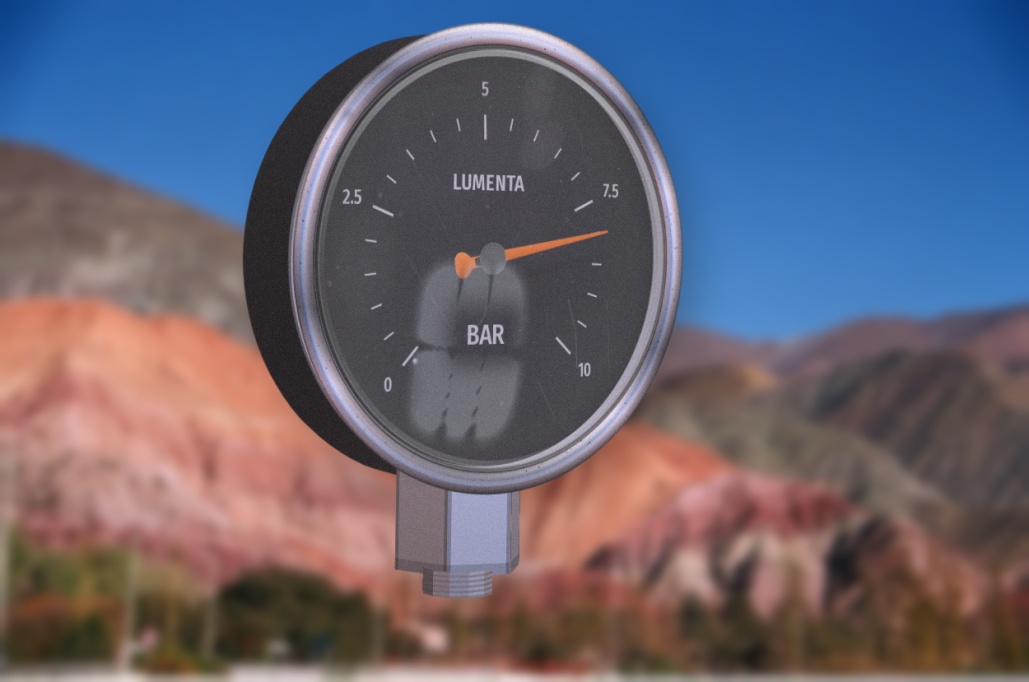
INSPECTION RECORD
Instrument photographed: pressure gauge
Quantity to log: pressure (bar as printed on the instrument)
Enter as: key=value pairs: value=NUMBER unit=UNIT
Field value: value=8 unit=bar
